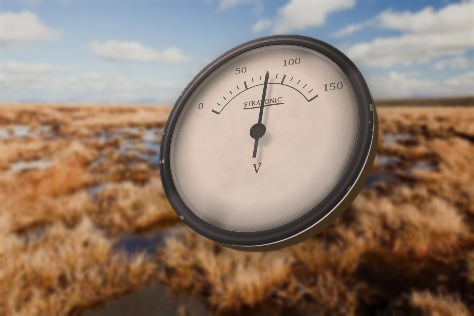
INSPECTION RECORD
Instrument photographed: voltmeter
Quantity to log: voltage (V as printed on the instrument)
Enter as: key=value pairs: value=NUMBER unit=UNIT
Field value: value=80 unit=V
